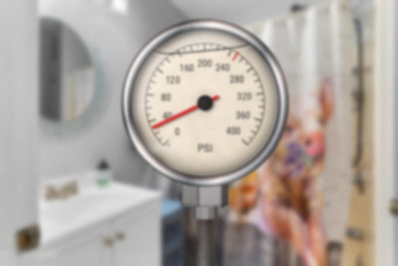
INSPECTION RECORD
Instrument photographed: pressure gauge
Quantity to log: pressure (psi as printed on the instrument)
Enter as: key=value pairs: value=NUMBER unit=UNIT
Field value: value=30 unit=psi
